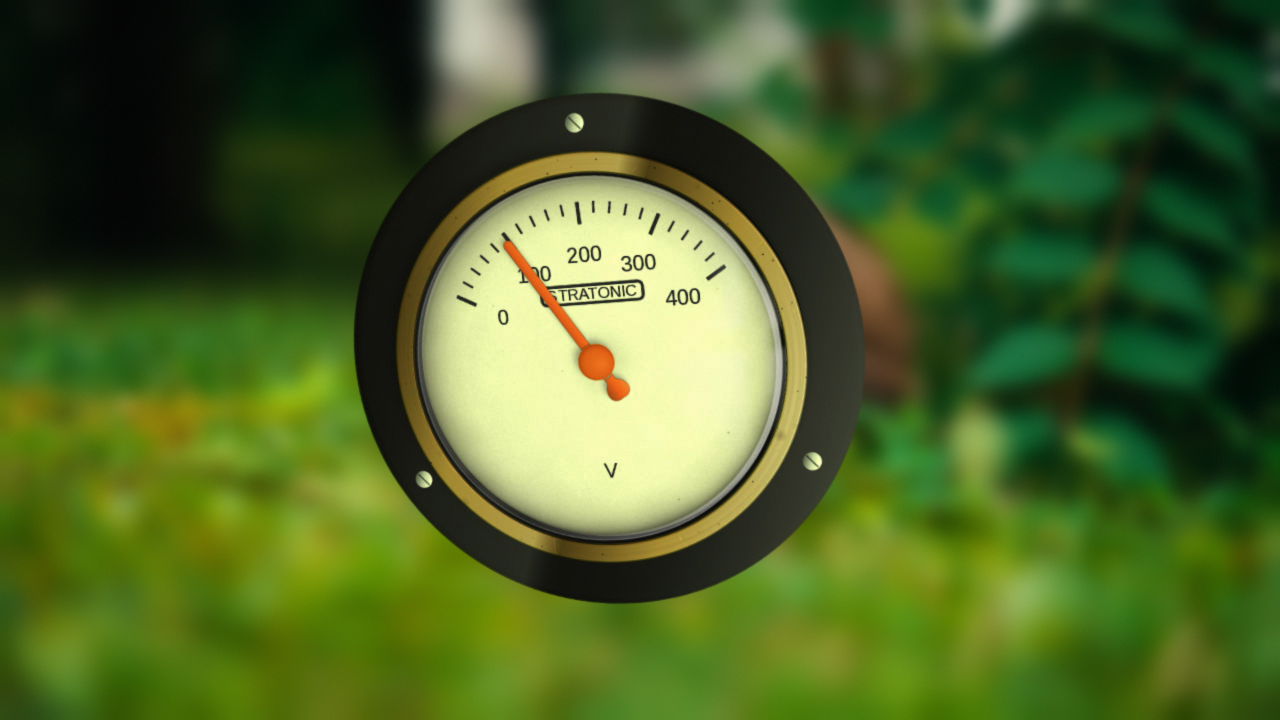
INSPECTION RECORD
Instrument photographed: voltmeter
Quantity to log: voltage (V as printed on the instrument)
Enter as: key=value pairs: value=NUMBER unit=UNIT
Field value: value=100 unit=V
